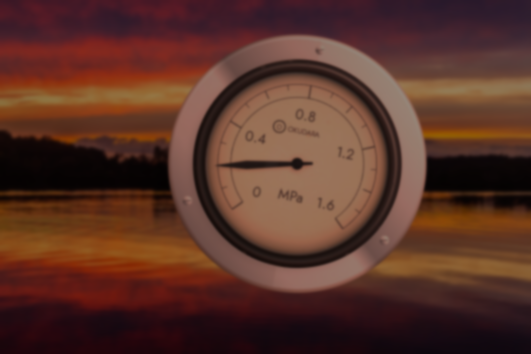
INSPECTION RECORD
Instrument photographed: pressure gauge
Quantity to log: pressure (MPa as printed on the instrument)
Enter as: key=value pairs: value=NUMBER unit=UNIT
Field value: value=0.2 unit=MPa
